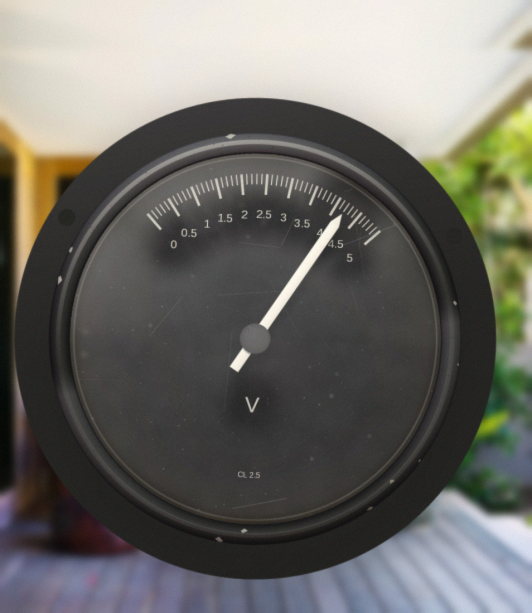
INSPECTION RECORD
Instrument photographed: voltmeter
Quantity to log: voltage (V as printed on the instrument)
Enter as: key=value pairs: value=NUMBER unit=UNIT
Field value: value=4.2 unit=V
